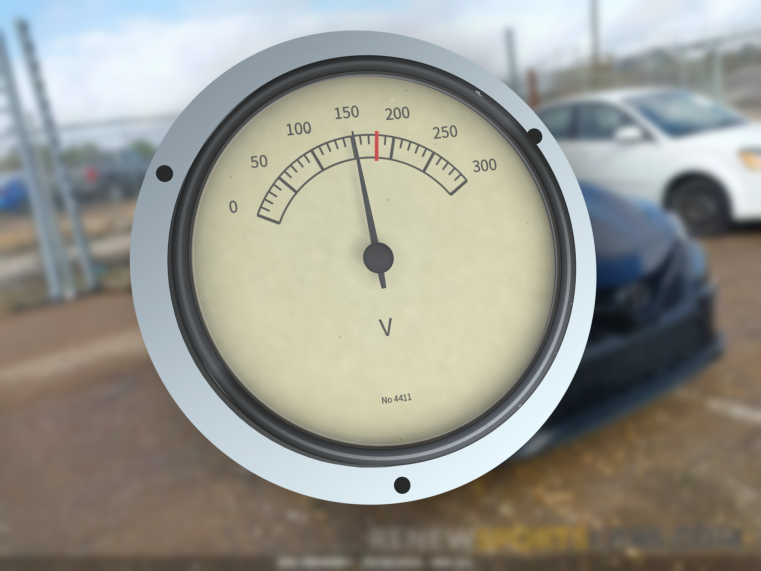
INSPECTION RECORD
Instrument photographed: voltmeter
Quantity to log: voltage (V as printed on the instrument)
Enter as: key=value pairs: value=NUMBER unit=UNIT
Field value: value=150 unit=V
